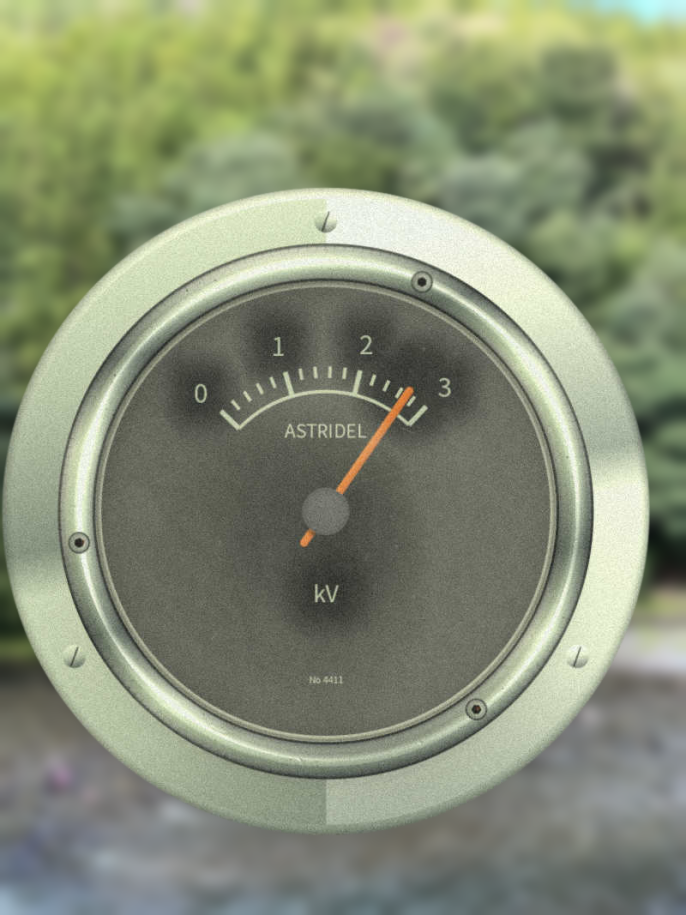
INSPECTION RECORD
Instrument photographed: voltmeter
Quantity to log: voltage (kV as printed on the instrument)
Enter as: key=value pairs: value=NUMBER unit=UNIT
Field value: value=2.7 unit=kV
